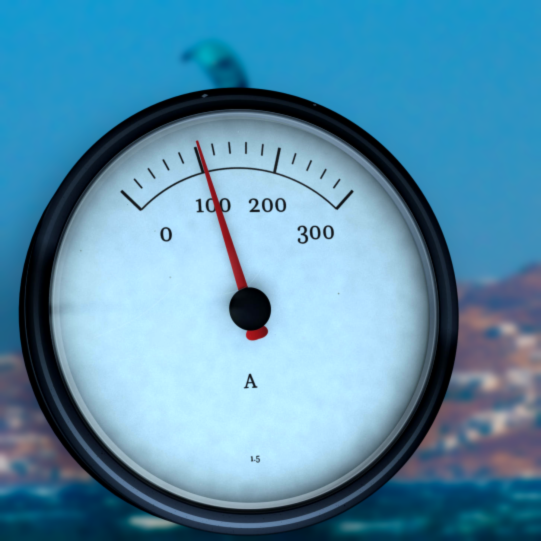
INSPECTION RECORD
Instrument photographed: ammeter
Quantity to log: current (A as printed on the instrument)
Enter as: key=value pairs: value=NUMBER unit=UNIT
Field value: value=100 unit=A
